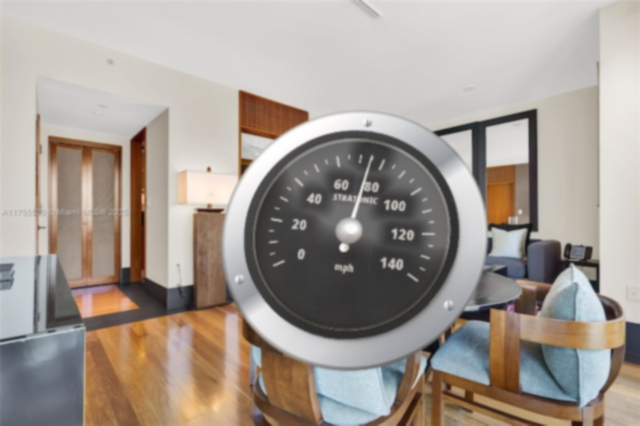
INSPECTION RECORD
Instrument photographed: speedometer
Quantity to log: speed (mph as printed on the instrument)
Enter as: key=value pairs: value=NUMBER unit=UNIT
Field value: value=75 unit=mph
